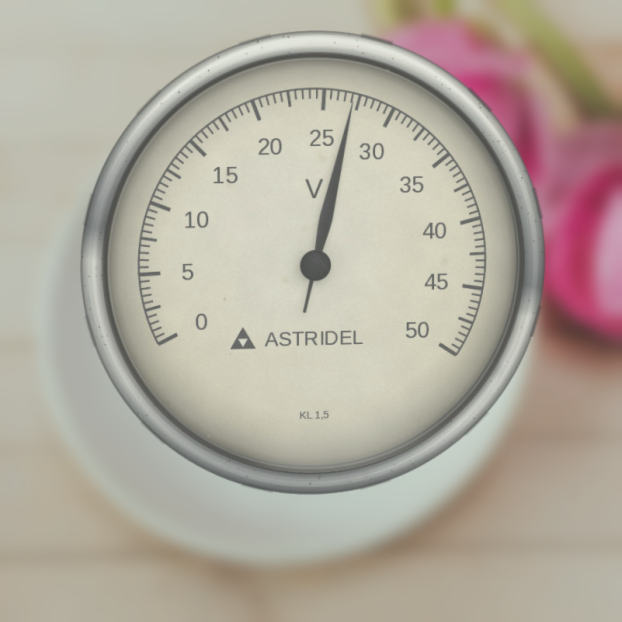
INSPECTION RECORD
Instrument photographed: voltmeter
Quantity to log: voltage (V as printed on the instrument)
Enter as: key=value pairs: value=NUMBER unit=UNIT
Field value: value=27 unit=V
